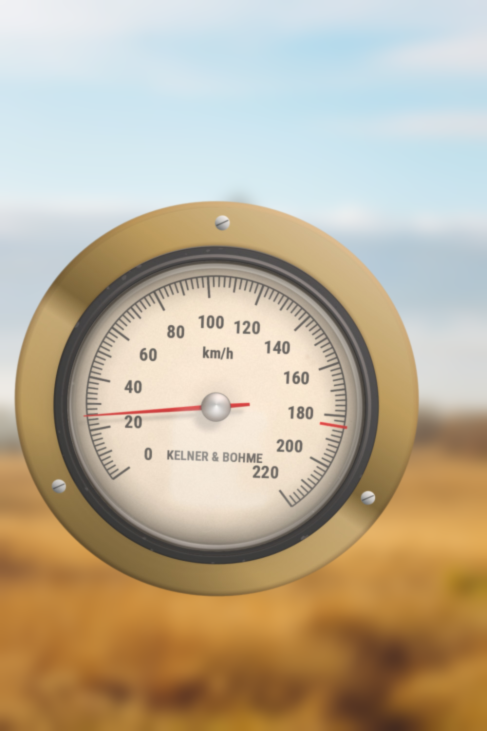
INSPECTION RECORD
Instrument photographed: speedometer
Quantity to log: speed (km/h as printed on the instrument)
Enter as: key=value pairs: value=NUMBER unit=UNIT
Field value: value=26 unit=km/h
